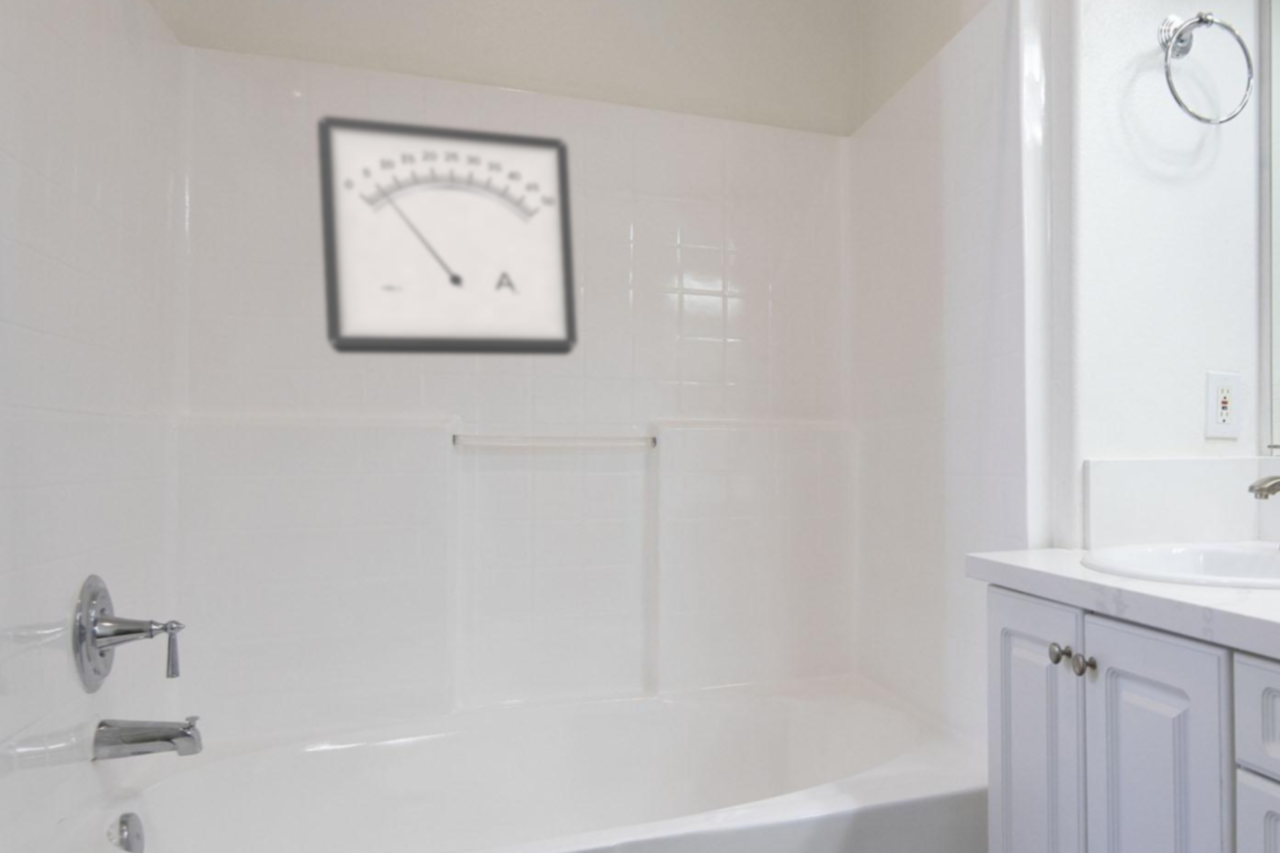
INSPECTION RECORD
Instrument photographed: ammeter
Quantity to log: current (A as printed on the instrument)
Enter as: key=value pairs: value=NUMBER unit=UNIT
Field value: value=5 unit=A
